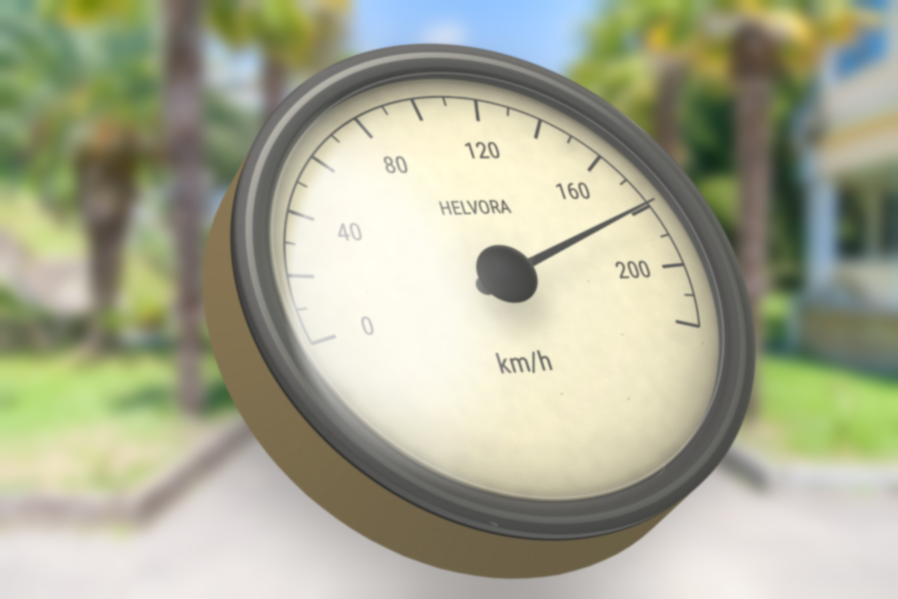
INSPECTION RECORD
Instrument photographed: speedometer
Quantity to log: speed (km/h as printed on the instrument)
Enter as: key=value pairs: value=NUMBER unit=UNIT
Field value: value=180 unit=km/h
